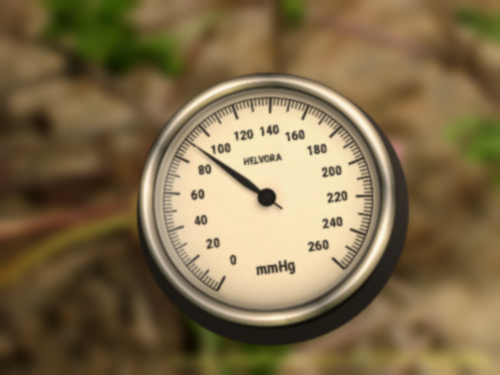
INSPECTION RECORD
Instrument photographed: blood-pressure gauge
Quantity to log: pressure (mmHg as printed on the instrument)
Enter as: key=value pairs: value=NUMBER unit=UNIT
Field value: value=90 unit=mmHg
